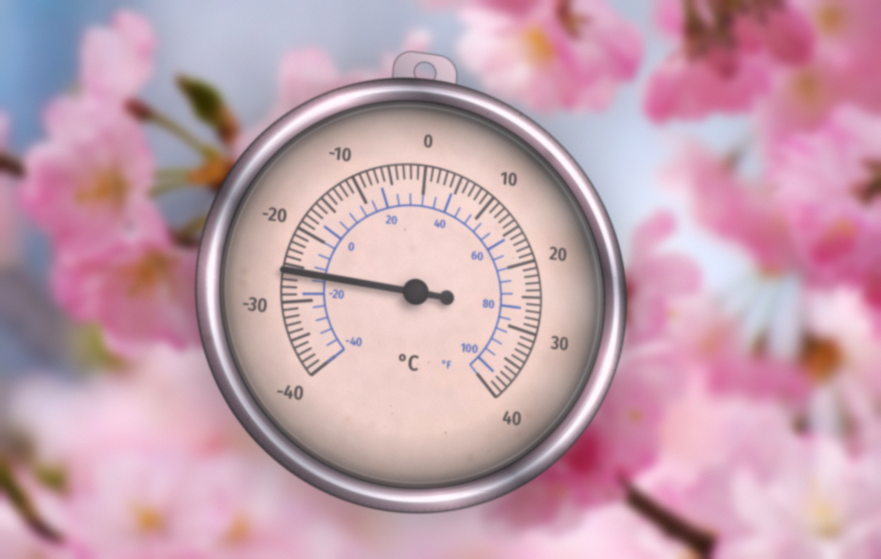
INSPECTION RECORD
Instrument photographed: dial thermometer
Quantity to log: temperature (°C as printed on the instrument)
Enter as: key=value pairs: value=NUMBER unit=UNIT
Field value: value=-26 unit=°C
